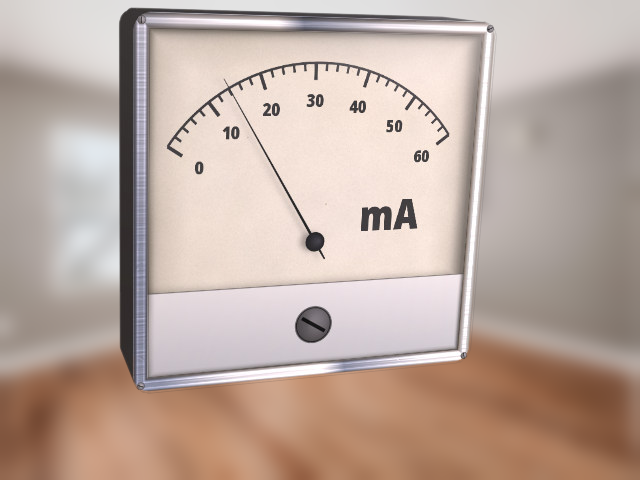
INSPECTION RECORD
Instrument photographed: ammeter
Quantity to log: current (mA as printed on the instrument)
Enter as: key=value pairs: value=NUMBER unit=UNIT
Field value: value=14 unit=mA
